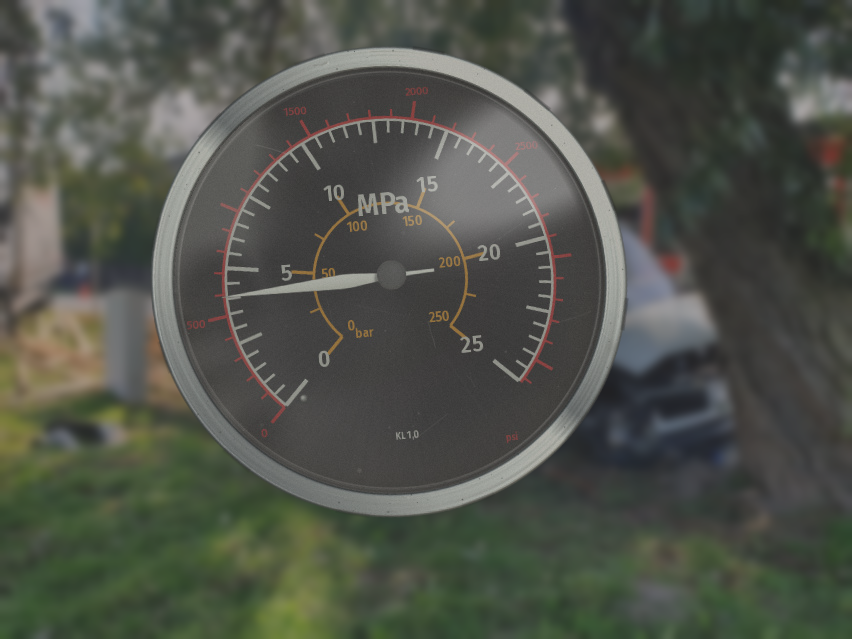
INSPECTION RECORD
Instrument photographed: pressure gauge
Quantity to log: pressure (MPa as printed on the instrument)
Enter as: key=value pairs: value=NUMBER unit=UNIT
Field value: value=4 unit=MPa
